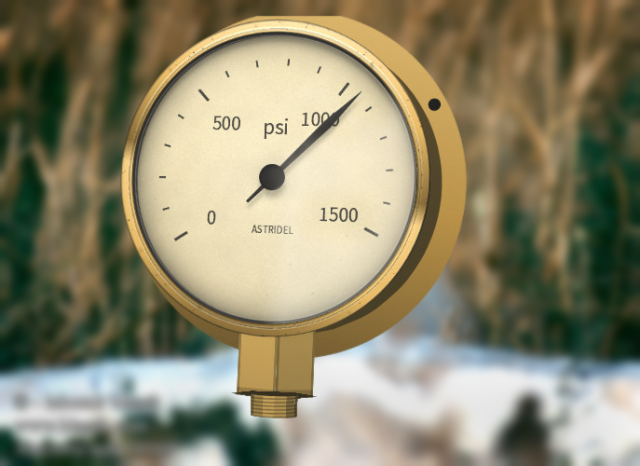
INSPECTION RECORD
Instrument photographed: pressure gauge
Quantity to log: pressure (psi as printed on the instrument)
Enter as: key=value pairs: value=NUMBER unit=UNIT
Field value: value=1050 unit=psi
